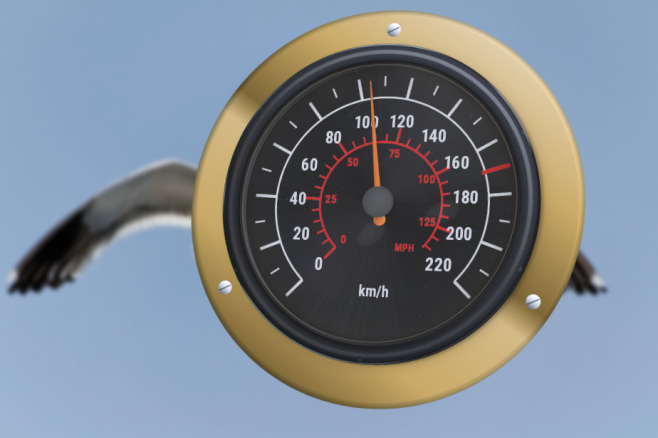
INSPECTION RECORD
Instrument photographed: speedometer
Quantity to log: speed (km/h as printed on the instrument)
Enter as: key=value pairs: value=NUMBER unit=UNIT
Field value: value=105 unit=km/h
